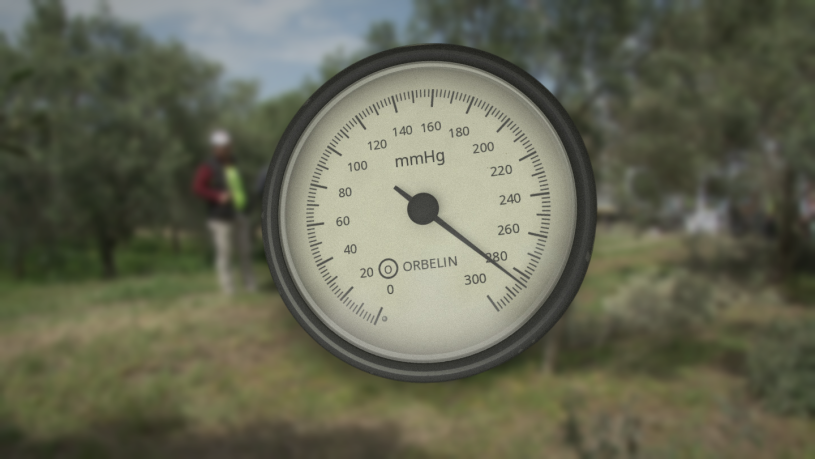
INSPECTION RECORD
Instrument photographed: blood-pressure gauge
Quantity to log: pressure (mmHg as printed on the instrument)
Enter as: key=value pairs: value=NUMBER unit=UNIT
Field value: value=284 unit=mmHg
